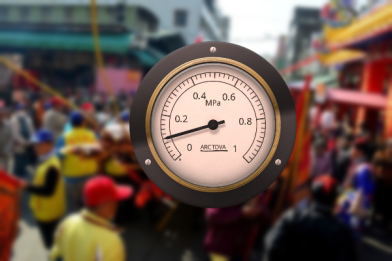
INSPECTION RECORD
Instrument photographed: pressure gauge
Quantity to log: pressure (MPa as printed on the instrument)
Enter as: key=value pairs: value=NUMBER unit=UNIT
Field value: value=0.1 unit=MPa
